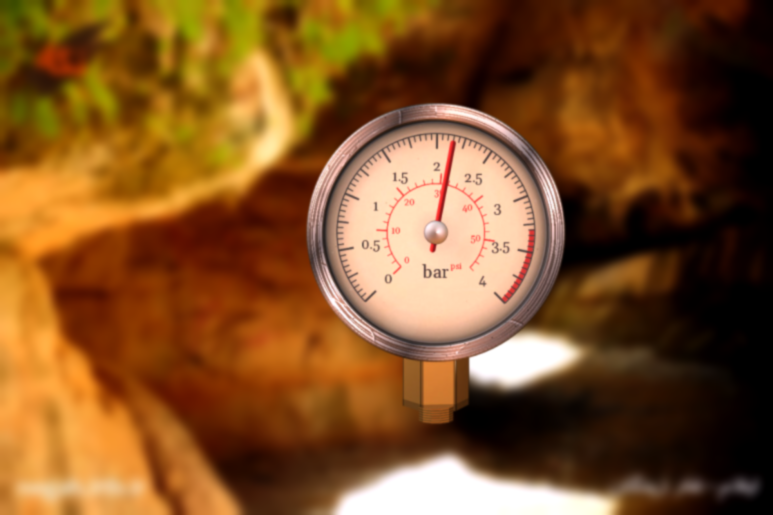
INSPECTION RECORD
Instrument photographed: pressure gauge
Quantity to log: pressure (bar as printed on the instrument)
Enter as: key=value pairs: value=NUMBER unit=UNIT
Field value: value=2.15 unit=bar
